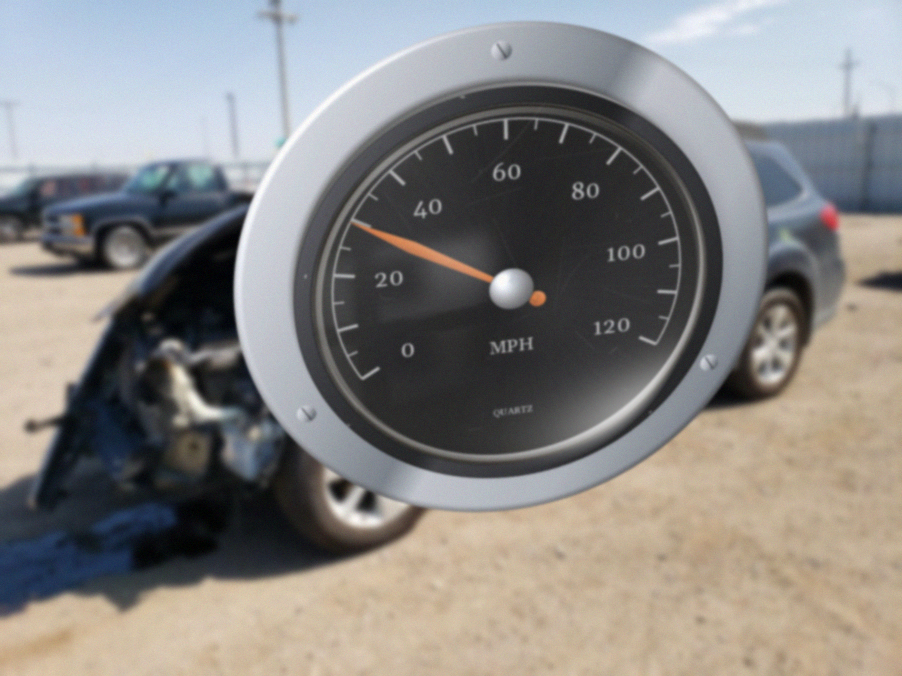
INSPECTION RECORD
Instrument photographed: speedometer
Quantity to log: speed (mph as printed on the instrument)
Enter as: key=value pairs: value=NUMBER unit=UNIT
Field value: value=30 unit=mph
